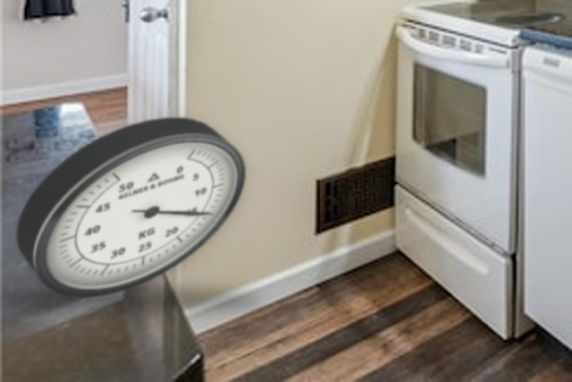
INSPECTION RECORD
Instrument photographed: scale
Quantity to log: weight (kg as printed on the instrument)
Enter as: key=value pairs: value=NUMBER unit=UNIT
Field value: value=15 unit=kg
